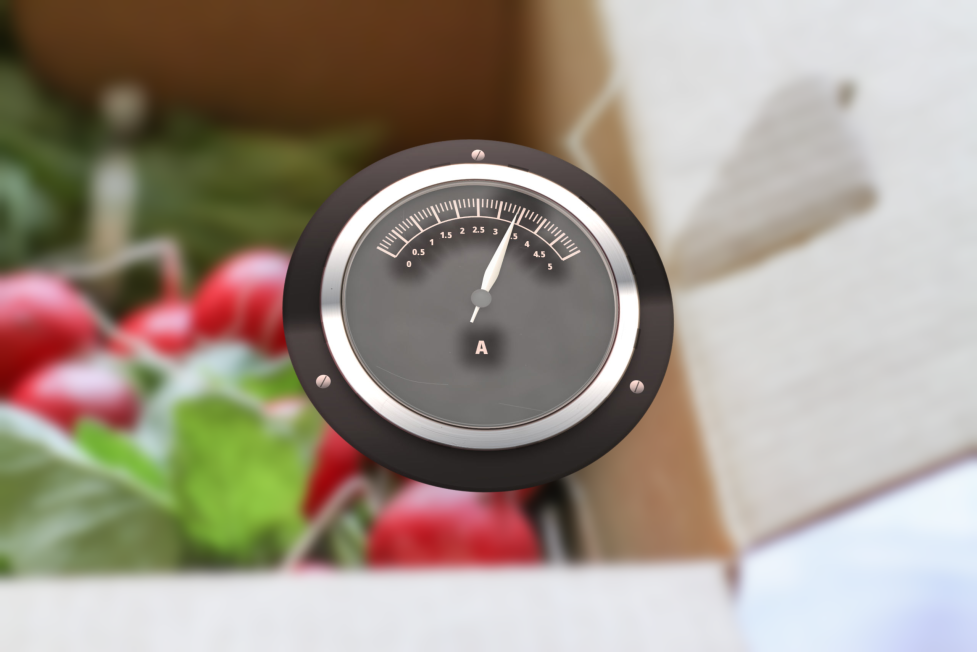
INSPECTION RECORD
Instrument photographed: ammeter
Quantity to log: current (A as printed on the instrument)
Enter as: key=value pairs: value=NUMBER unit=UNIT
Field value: value=3.4 unit=A
